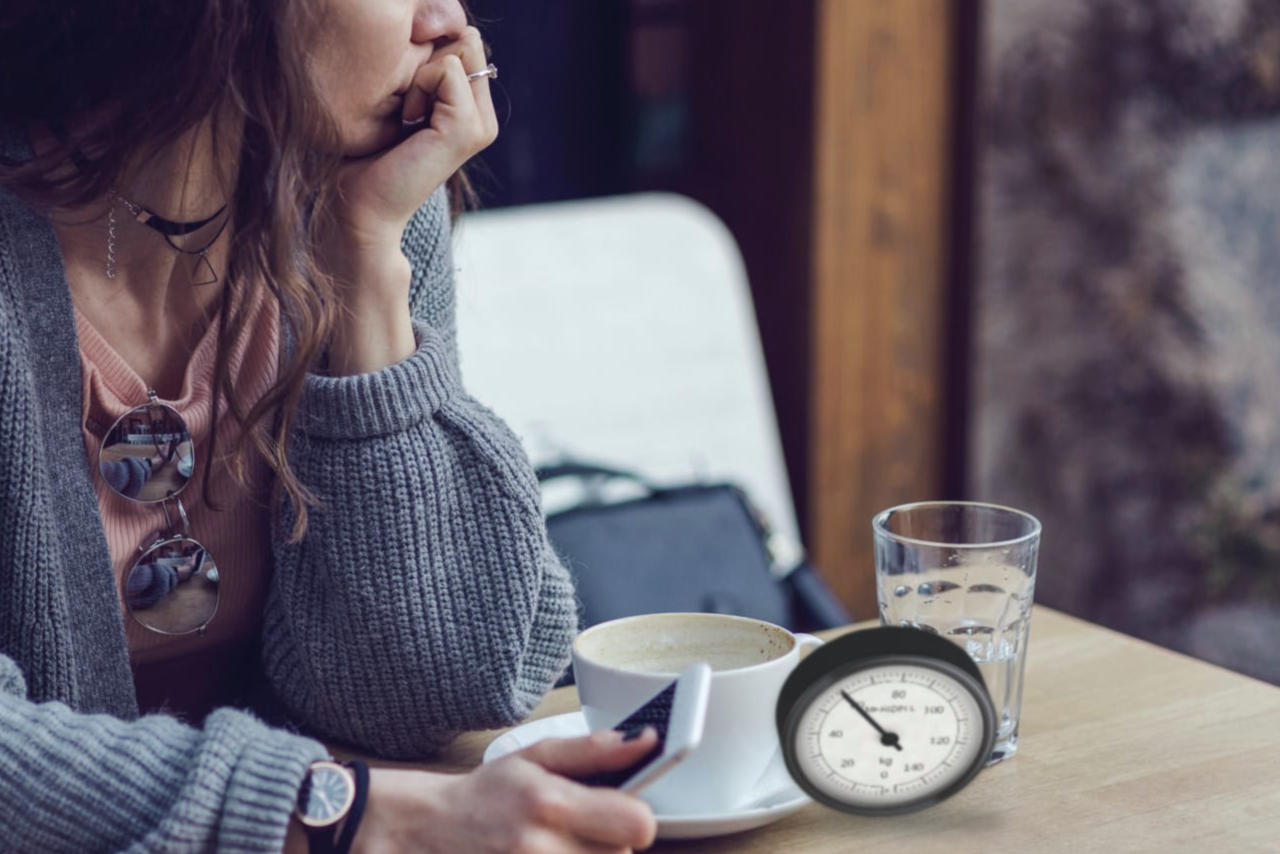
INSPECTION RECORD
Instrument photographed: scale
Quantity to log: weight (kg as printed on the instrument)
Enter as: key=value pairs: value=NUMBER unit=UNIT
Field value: value=60 unit=kg
